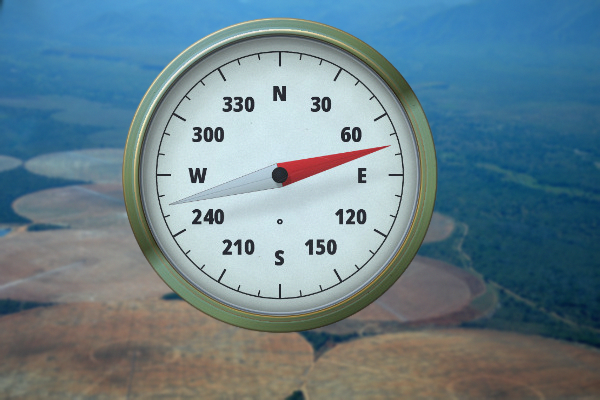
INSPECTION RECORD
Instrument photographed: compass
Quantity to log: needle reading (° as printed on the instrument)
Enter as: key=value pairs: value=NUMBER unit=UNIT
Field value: value=75 unit=°
